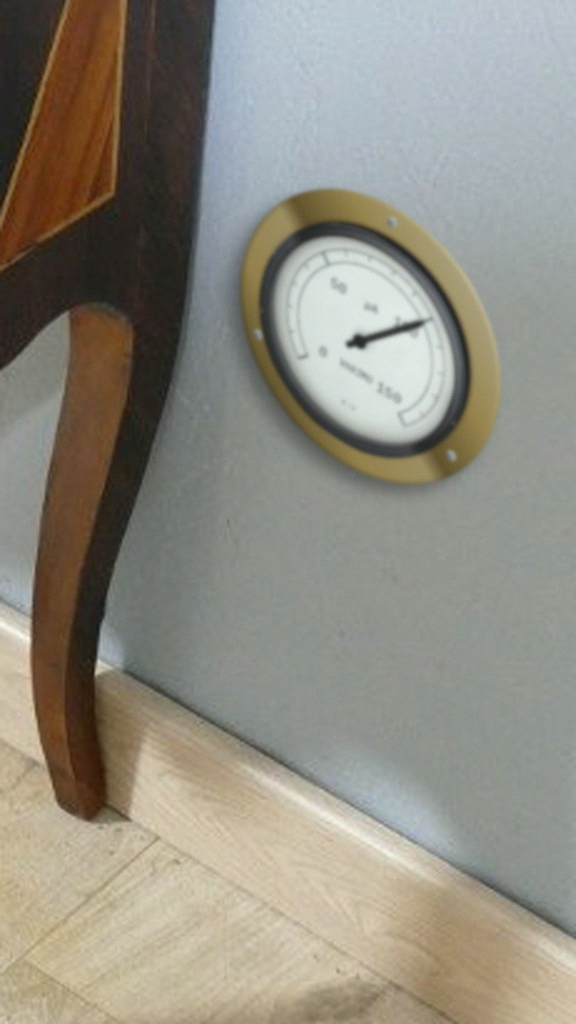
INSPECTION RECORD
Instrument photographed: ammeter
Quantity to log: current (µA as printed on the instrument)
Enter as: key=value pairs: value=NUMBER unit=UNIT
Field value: value=100 unit=µA
